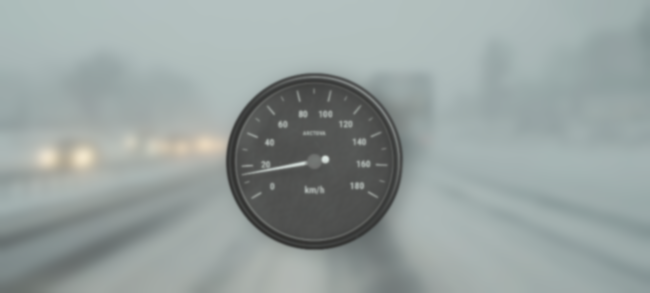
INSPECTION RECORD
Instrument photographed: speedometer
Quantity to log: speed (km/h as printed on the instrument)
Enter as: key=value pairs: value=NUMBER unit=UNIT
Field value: value=15 unit=km/h
